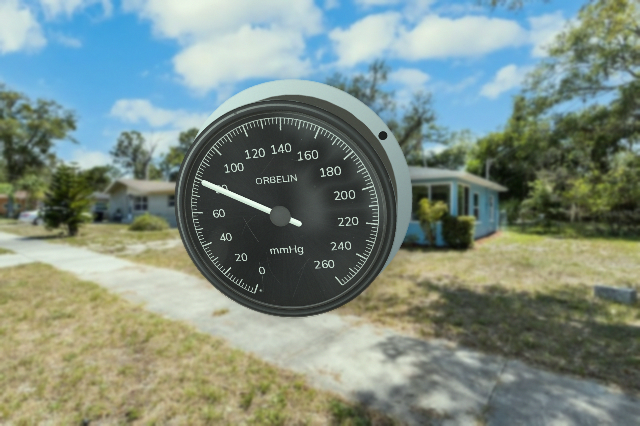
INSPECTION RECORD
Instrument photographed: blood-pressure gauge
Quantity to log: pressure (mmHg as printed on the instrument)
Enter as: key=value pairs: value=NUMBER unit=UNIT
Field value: value=80 unit=mmHg
